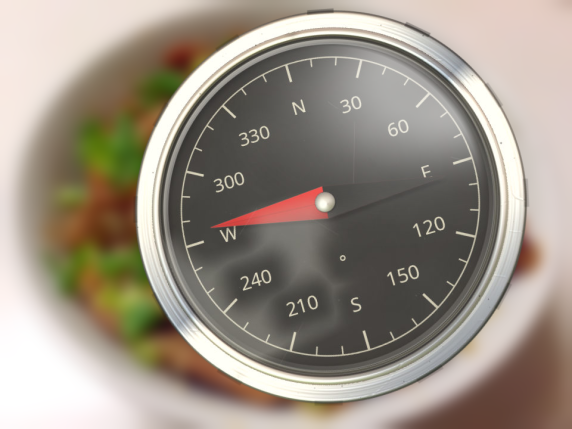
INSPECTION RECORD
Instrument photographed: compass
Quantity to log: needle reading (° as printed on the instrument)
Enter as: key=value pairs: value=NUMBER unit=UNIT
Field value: value=275 unit=°
